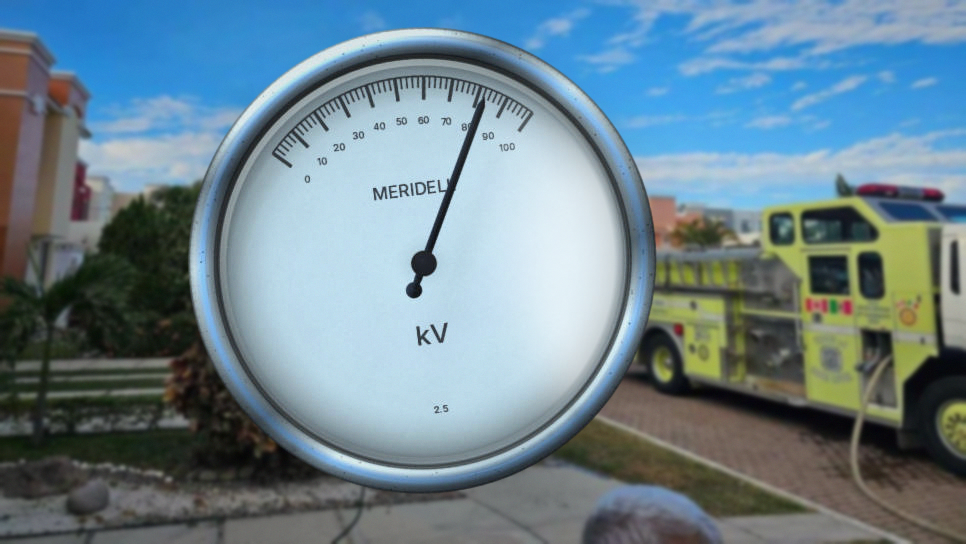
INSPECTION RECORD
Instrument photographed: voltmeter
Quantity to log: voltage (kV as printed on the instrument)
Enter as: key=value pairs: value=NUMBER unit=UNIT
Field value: value=82 unit=kV
